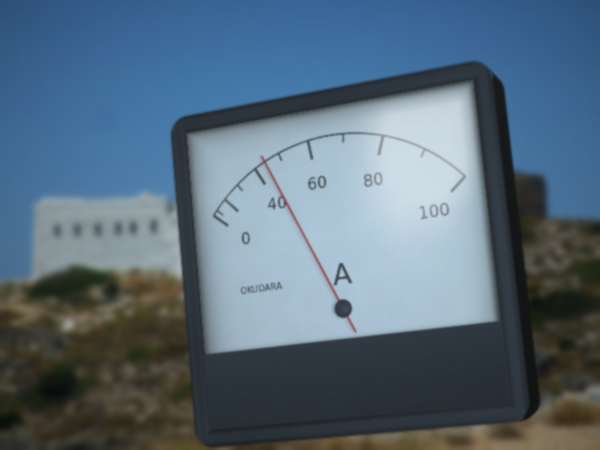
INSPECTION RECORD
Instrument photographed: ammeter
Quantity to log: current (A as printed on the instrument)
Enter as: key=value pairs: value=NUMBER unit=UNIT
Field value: value=45 unit=A
